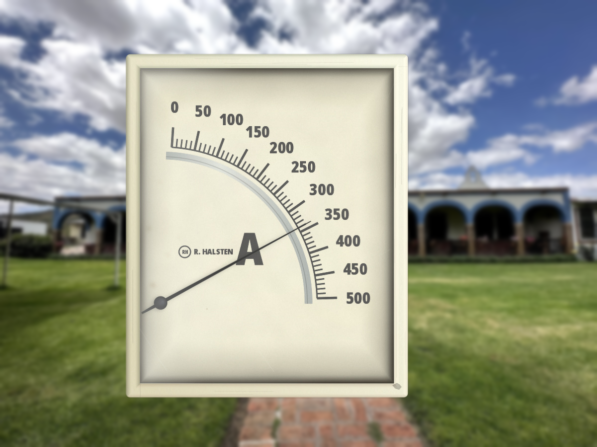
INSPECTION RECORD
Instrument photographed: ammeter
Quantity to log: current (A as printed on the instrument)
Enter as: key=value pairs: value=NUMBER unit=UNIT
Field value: value=340 unit=A
